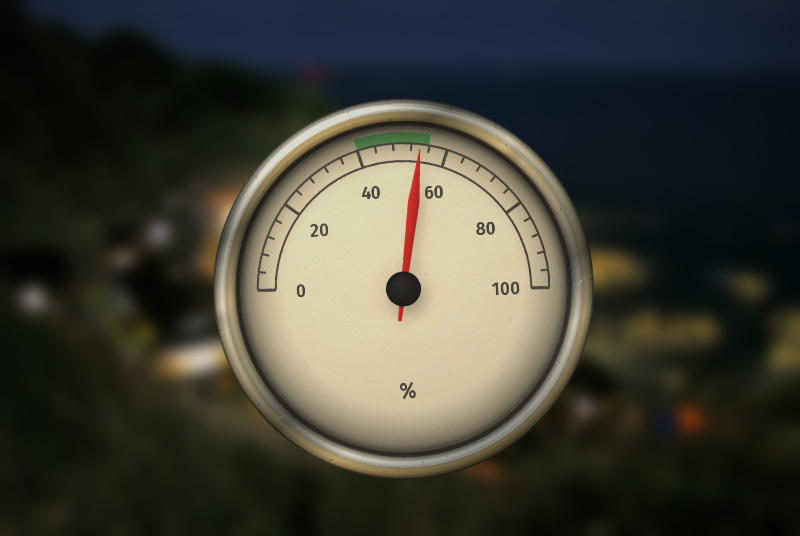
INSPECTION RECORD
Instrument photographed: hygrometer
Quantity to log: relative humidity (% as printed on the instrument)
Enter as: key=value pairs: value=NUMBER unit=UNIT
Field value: value=54 unit=%
